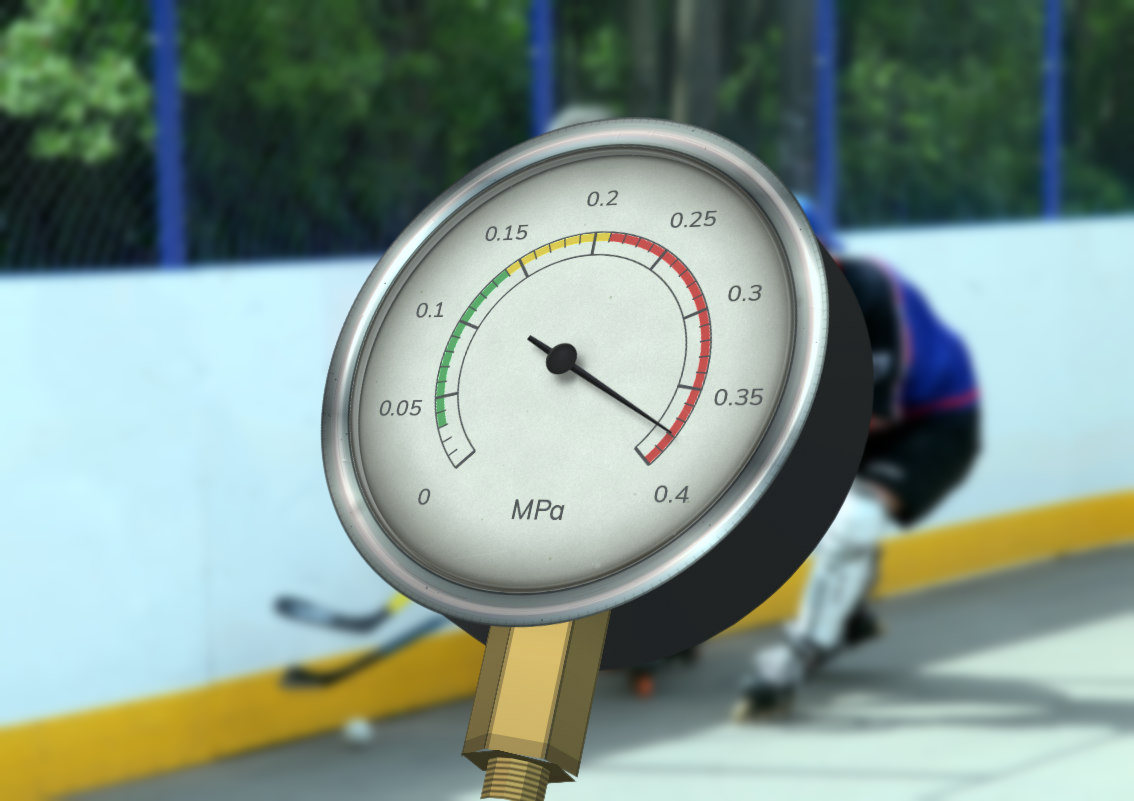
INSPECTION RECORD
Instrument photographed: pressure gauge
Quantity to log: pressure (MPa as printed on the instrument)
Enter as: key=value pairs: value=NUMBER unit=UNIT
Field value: value=0.38 unit=MPa
